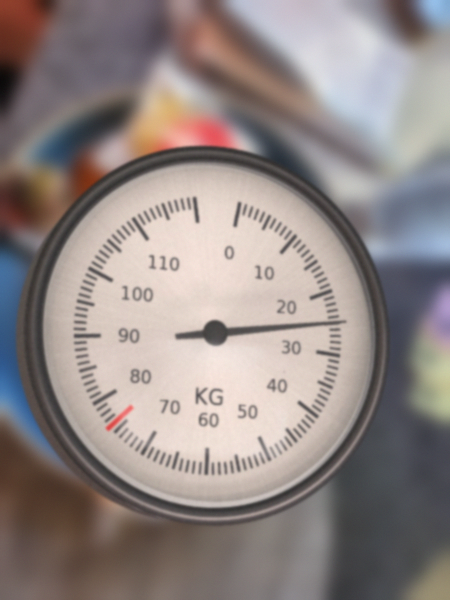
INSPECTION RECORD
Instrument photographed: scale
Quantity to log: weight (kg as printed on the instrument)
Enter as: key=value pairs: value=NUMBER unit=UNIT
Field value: value=25 unit=kg
